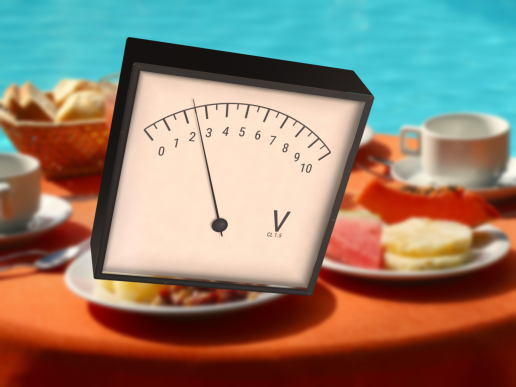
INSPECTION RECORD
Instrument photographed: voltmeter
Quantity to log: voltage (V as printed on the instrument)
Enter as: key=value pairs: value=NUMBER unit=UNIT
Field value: value=2.5 unit=V
